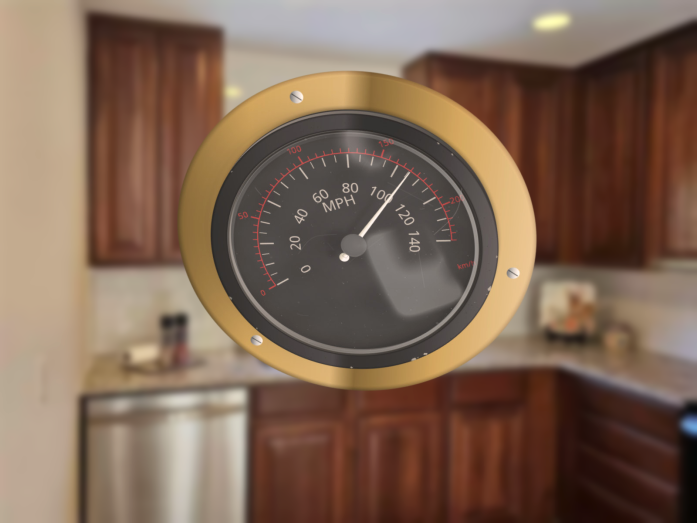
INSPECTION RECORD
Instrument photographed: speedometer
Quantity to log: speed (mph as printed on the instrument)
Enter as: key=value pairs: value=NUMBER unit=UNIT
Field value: value=105 unit=mph
